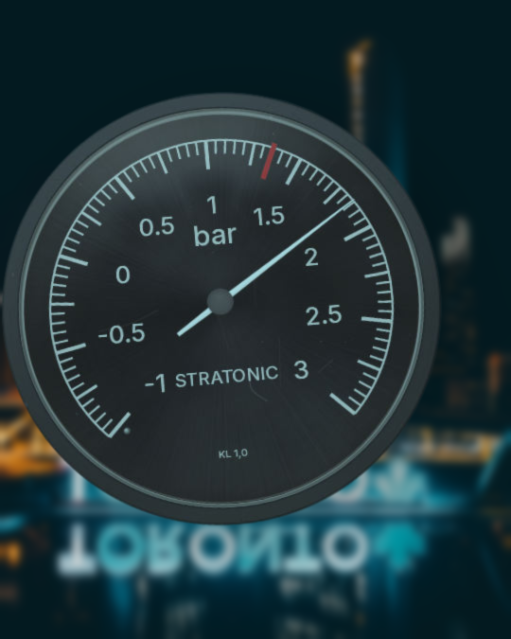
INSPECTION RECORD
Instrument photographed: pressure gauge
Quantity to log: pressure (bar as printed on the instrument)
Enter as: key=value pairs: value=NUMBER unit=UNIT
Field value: value=1.85 unit=bar
